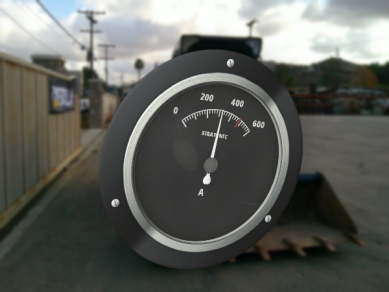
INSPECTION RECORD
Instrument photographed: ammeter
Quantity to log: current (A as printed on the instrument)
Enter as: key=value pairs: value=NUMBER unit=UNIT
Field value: value=300 unit=A
